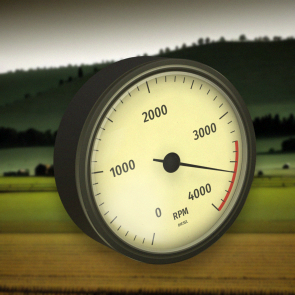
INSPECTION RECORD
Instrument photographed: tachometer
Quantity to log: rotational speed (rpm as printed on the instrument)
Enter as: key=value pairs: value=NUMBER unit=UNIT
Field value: value=3600 unit=rpm
